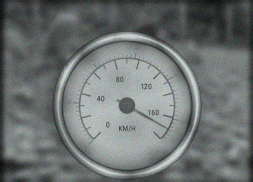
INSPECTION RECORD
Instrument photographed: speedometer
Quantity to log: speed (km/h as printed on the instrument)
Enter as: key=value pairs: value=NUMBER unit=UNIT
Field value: value=170 unit=km/h
